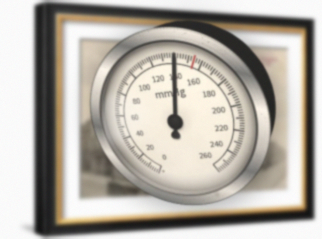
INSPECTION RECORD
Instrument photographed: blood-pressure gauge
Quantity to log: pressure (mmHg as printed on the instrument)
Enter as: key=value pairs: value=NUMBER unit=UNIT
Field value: value=140 unit=mmHg
